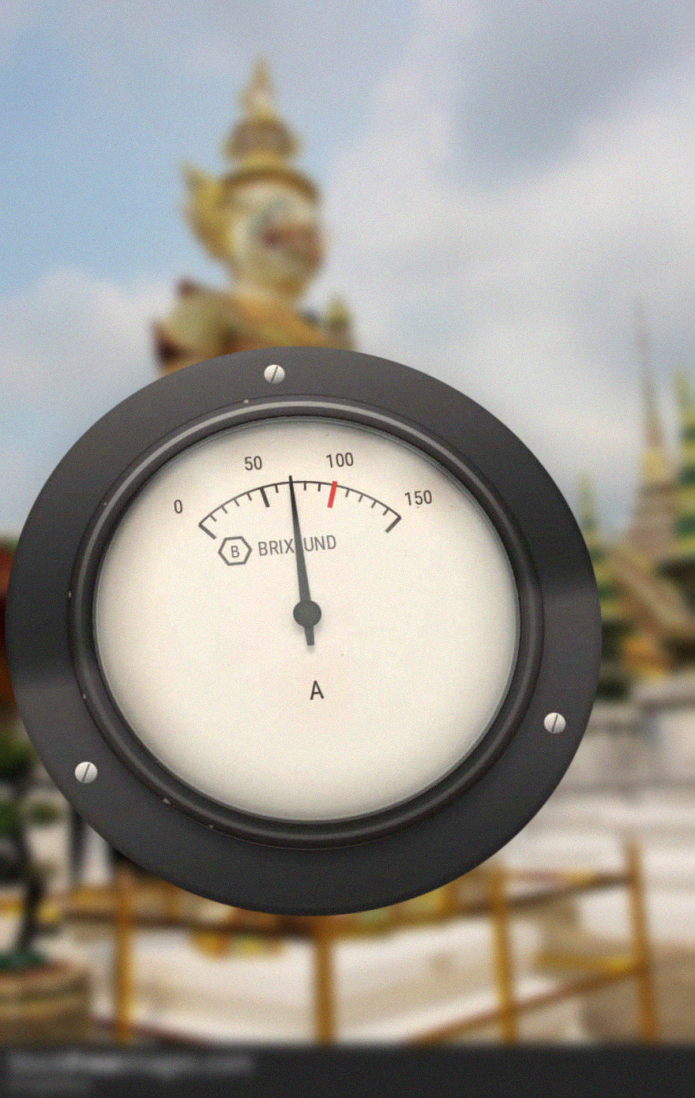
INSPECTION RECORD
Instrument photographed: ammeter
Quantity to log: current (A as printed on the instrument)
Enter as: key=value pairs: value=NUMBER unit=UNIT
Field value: value=70 unit=A
